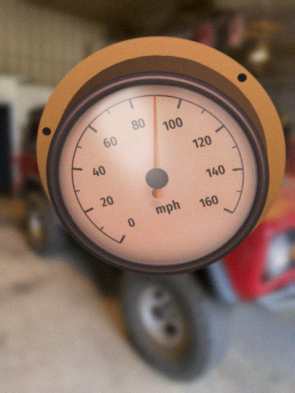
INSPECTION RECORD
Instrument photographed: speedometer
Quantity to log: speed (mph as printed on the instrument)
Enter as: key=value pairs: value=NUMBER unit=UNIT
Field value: value=90 unit=mph
